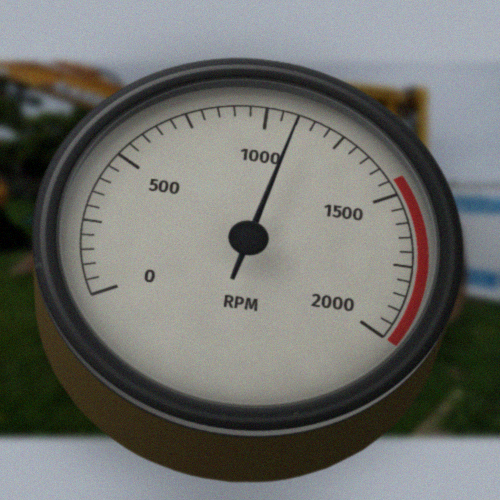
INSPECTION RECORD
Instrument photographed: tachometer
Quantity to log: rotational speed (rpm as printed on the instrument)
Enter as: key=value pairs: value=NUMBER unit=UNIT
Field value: value=1100 unit=rpm
